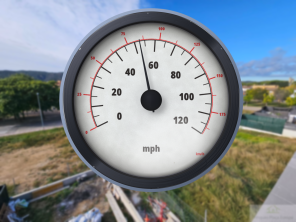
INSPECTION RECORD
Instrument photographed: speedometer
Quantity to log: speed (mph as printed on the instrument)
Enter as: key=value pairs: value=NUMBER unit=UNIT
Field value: value=52.5 unit=mph
